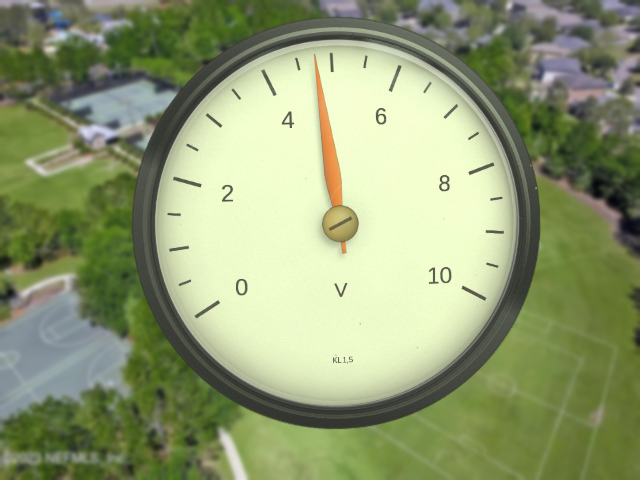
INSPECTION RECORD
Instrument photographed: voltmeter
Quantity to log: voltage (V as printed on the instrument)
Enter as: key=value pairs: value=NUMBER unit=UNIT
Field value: value=4.75 unit=V
